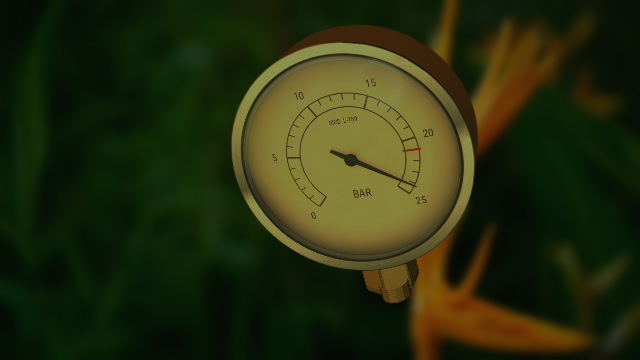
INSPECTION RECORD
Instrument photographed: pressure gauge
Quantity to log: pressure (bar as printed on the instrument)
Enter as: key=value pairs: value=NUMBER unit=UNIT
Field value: value=24 unit=bar
